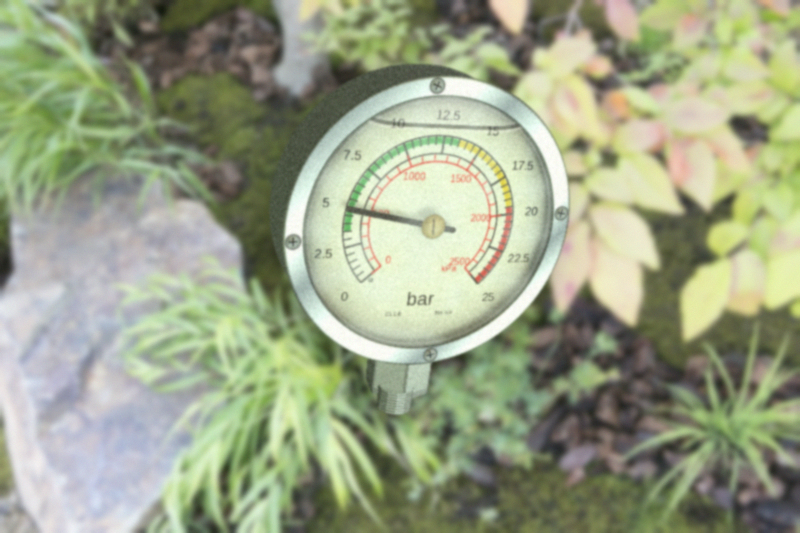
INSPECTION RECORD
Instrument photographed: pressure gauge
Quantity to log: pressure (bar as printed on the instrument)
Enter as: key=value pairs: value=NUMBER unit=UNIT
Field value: value=5 unit=bar
